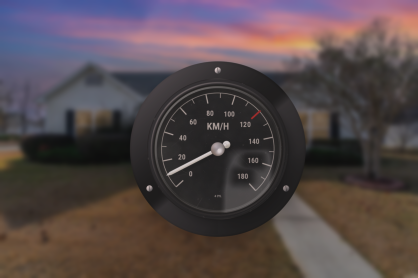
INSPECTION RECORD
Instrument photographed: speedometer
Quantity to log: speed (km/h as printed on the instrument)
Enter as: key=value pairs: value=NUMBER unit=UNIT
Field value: value=10 unit=km/h
